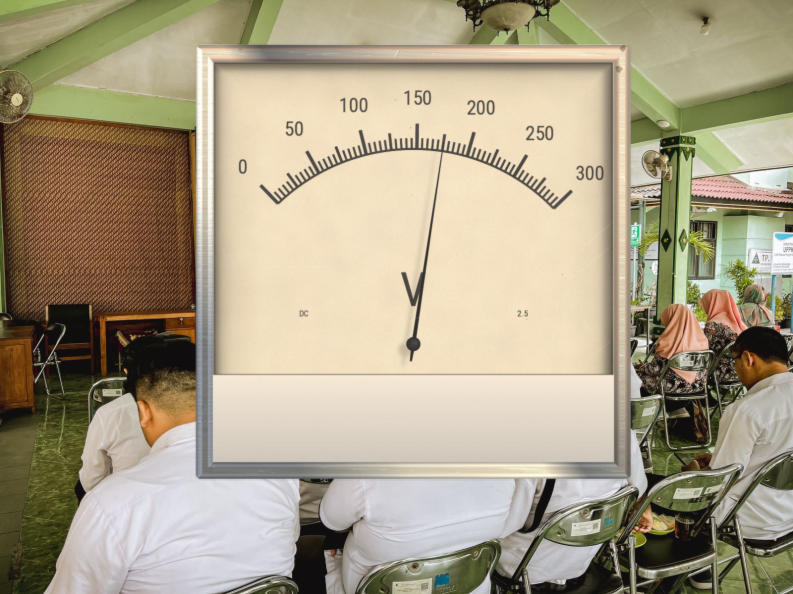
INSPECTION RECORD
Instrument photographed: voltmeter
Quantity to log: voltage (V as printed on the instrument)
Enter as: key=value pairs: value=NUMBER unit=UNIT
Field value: value=175 unit=V
